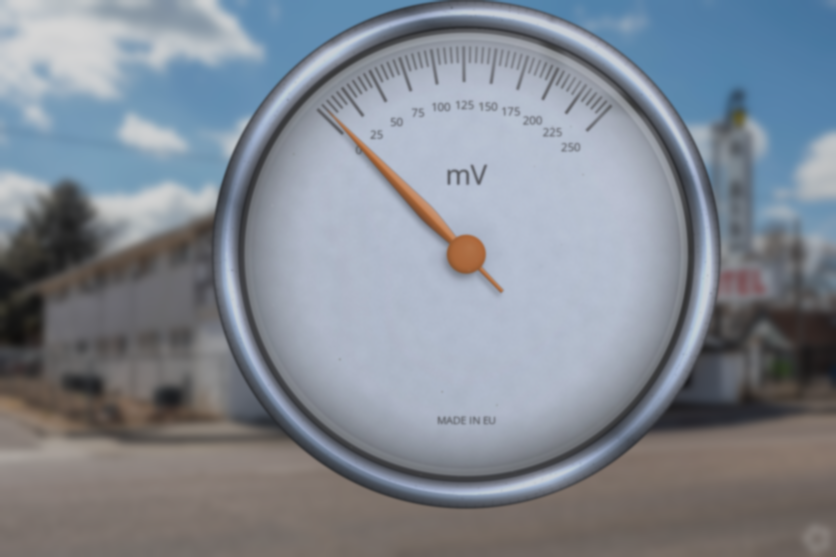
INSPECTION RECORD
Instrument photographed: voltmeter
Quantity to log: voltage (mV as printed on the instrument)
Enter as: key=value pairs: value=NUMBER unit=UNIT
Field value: value=5 unit=mV
